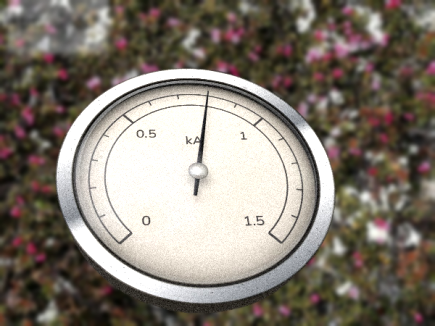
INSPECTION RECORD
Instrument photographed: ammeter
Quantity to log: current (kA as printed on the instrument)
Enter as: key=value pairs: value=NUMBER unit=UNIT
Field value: value=0.8 unit=kA
